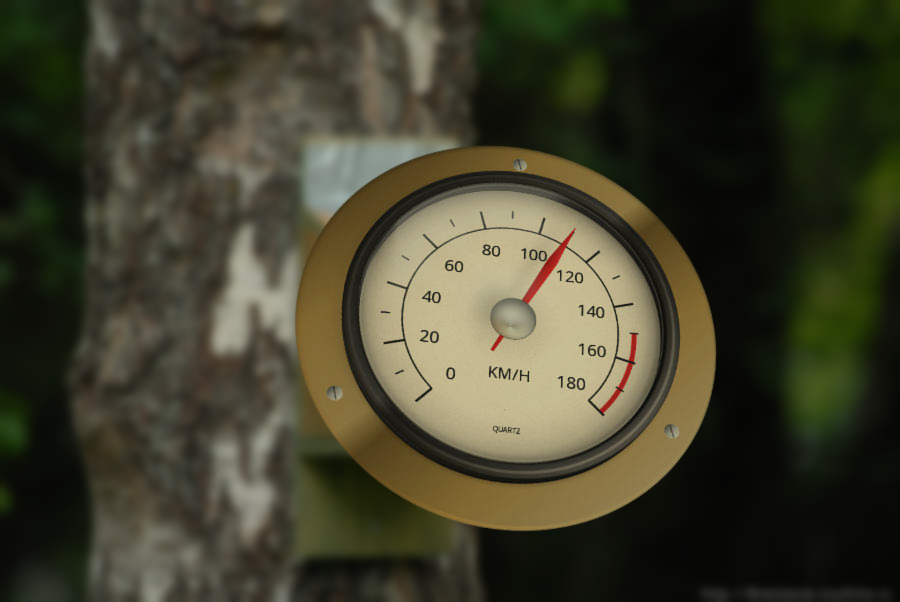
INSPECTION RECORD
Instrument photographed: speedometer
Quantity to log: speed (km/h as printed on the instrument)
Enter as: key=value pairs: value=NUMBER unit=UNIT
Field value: value=110 unit=km/h
